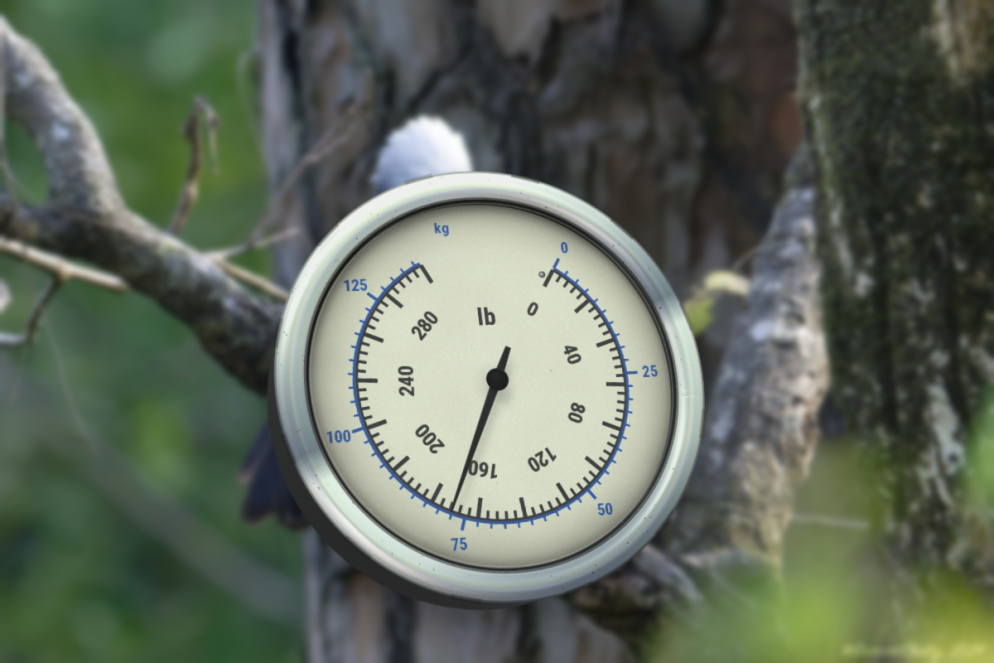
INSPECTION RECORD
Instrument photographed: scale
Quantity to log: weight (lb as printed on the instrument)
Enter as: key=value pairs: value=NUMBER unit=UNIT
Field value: value=172 unit=lb
